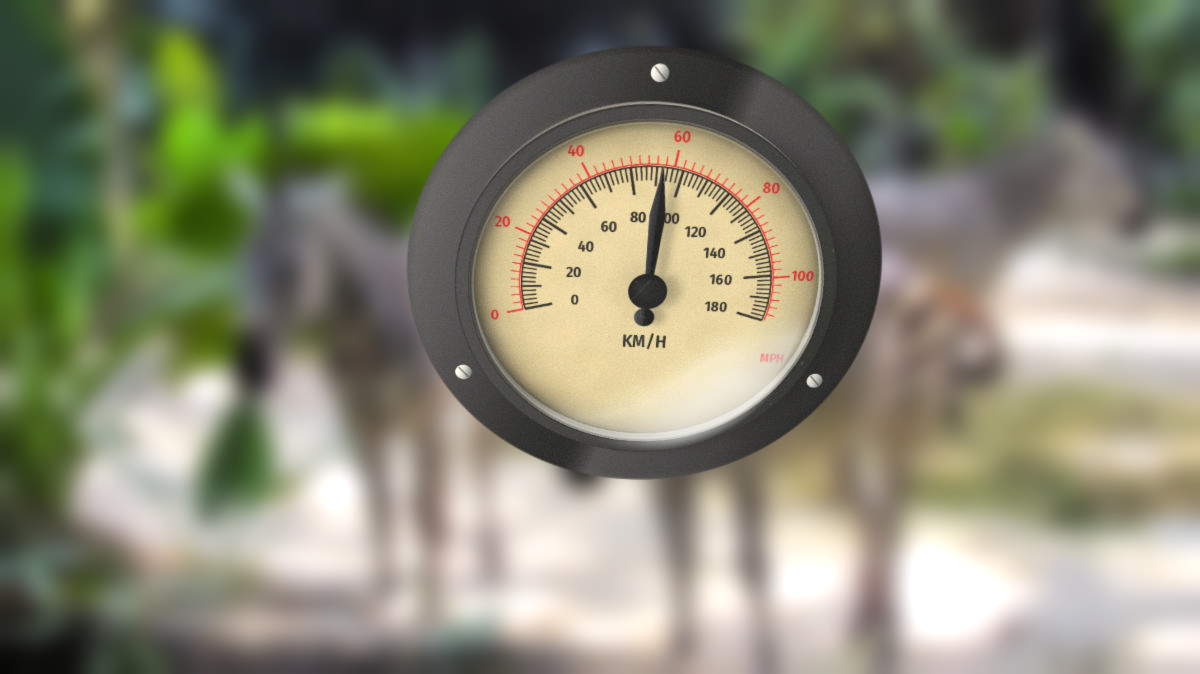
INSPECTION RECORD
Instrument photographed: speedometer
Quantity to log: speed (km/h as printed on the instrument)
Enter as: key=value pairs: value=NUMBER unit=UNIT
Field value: value=92 unit=km/h
